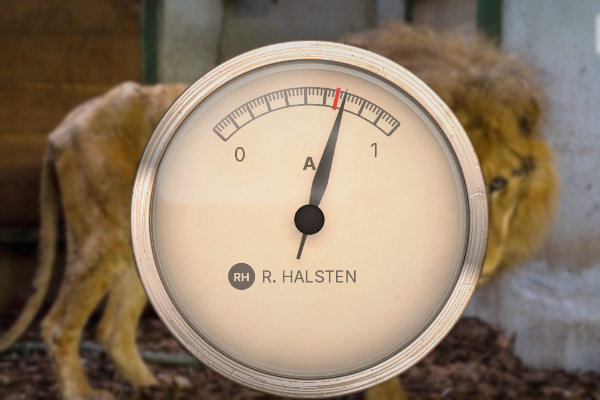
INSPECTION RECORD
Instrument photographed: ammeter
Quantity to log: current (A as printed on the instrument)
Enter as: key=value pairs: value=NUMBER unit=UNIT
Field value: value=0.7 unit=A
